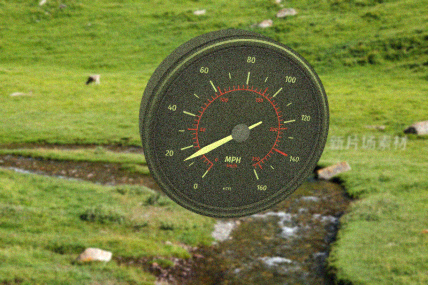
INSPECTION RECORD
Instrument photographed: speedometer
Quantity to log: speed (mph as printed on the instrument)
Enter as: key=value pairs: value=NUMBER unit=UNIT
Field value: value=15 unit=mph
